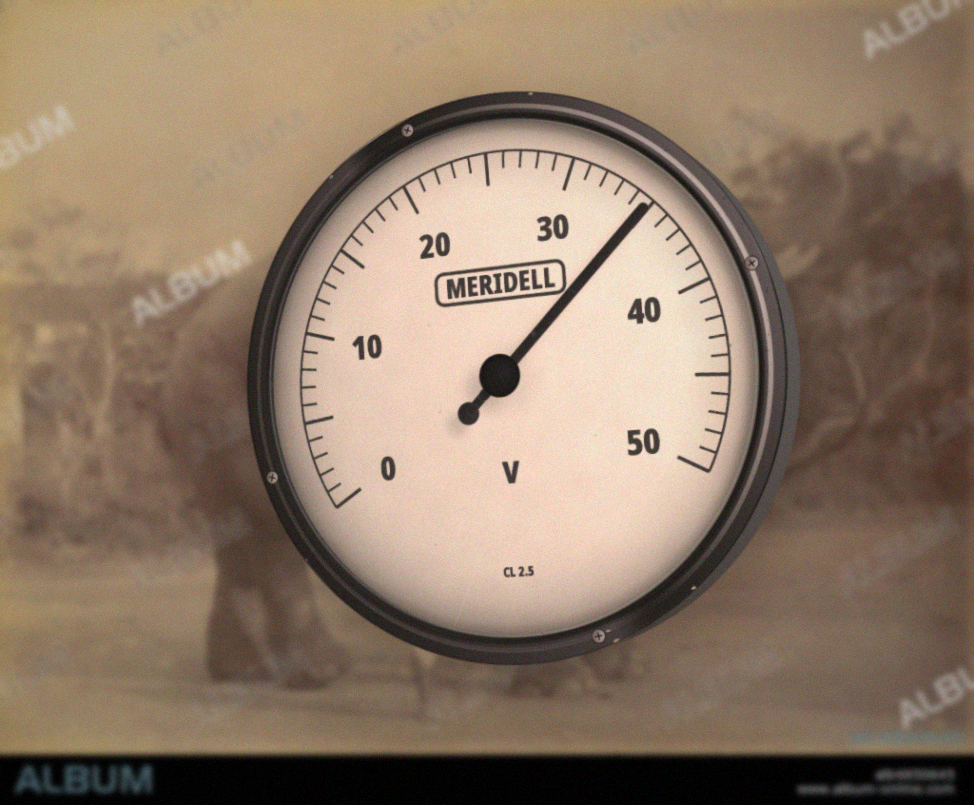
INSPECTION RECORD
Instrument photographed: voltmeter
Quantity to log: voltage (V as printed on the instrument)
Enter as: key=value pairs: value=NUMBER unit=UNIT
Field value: value=35 unit=V
